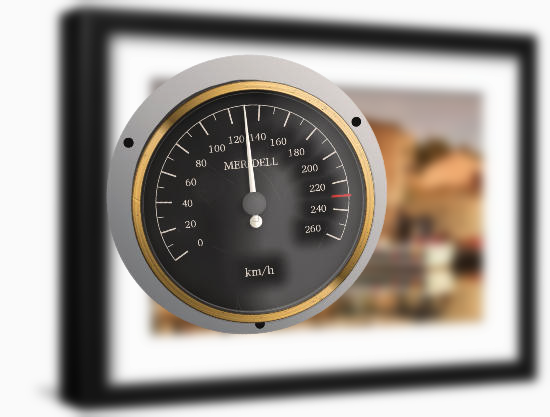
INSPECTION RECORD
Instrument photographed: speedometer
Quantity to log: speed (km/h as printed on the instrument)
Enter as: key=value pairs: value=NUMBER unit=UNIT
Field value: value=130 unit=km/h
